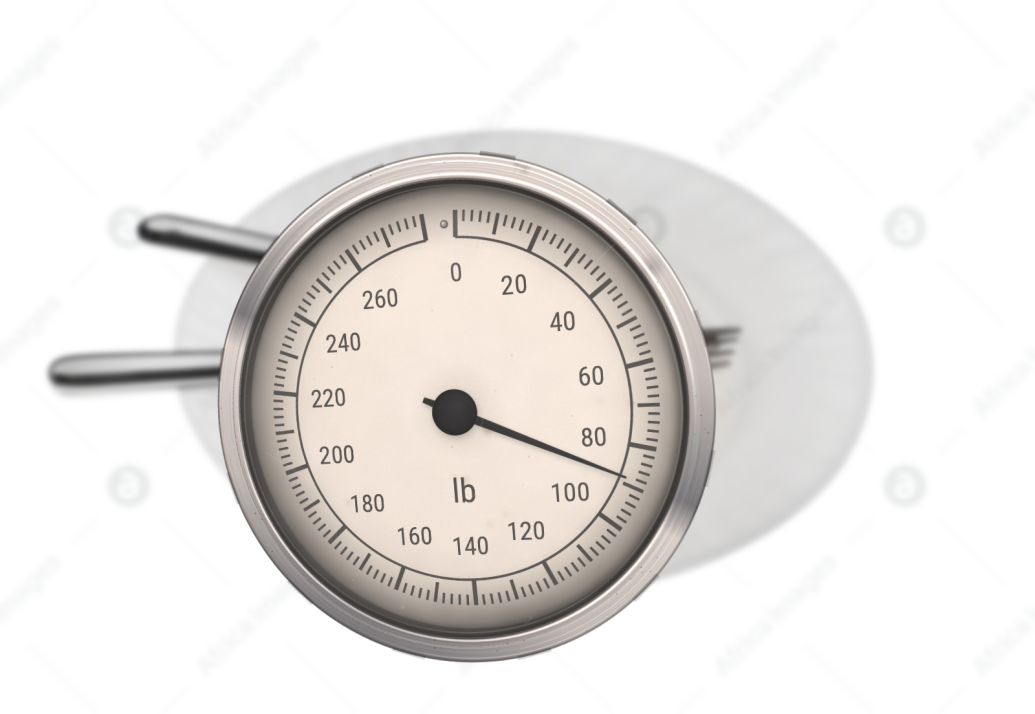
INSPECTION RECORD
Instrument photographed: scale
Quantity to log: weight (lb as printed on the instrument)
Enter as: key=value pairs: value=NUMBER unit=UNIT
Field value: value=88 unit=lb
